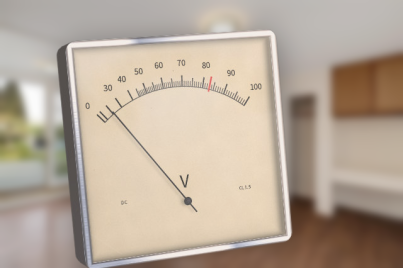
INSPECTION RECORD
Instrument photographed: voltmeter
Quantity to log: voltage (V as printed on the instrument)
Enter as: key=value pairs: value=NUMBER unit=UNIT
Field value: value=20 unit=V
